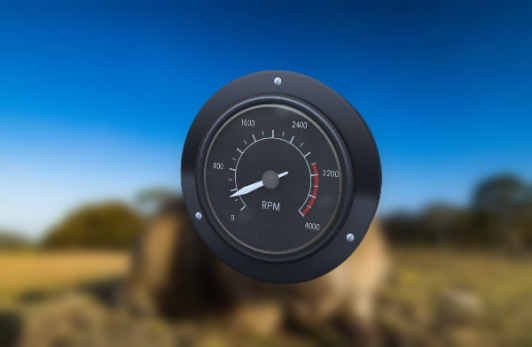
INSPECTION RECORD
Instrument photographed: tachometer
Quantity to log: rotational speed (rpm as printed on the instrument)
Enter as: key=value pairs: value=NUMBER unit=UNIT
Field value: value=300 unit=rpm
